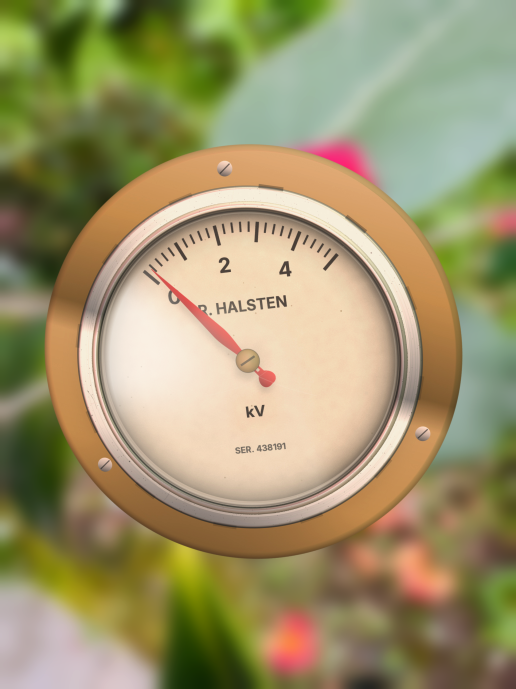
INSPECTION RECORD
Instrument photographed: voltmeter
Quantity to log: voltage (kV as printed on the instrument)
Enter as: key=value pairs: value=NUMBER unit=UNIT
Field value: value=0.2 unit=kV
